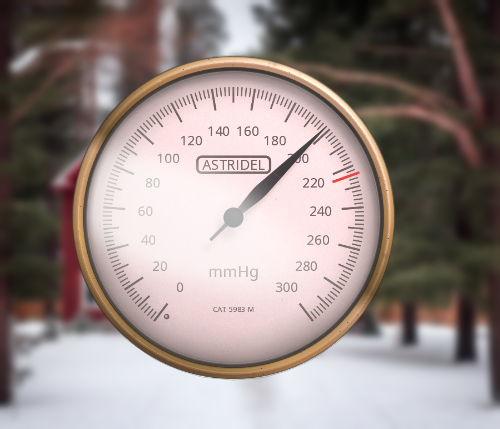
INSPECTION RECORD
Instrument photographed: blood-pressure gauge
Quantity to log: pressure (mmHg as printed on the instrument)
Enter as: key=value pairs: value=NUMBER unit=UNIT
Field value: value=198 unit=mmHg
